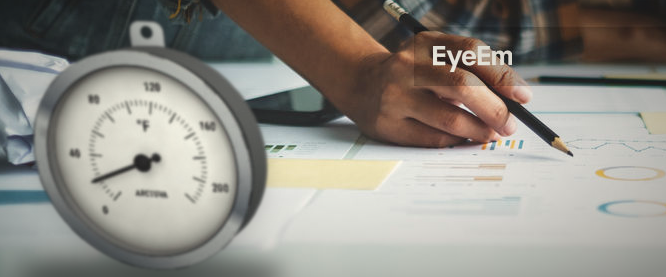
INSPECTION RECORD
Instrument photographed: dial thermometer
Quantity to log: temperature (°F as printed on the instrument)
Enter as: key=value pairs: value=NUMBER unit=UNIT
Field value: value=20 unit=°F
